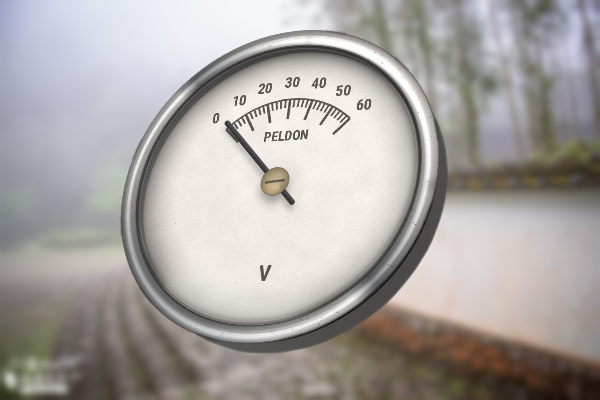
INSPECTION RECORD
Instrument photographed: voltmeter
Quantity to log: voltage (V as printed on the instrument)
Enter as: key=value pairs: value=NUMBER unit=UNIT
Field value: value=2 unit=V
